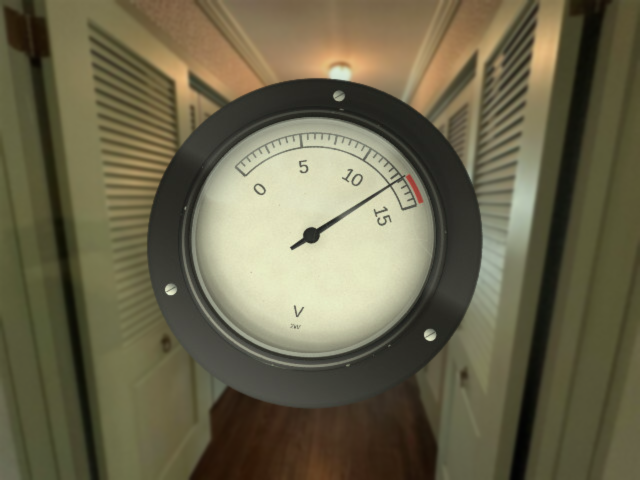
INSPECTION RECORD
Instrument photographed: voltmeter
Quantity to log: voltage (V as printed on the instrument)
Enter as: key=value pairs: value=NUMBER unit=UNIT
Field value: value=13 unit=V
